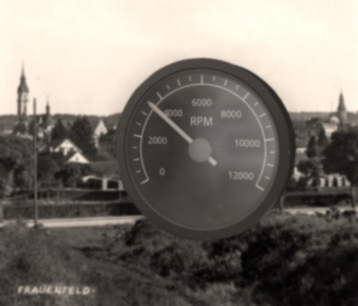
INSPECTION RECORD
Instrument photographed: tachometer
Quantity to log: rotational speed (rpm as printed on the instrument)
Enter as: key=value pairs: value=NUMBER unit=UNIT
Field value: value=3500 unit=rpm
